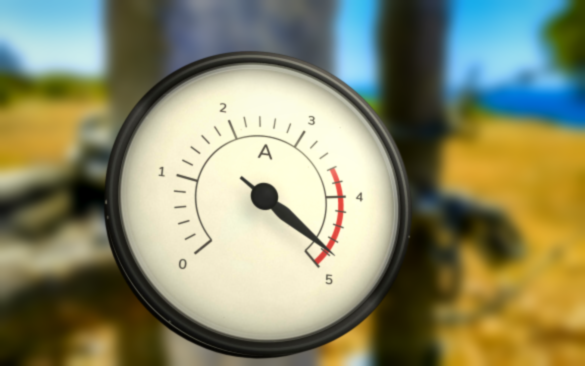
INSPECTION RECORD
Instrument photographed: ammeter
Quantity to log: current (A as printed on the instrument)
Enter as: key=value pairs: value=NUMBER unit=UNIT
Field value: value=4.8 unit=A
